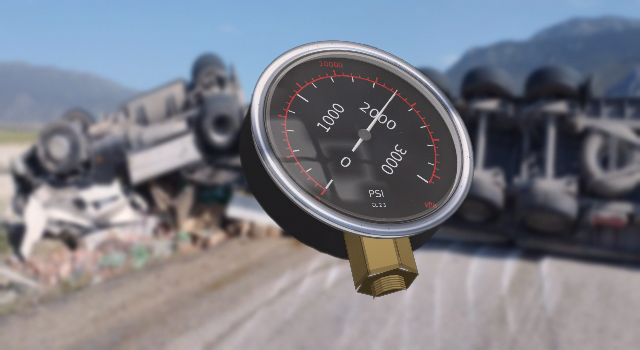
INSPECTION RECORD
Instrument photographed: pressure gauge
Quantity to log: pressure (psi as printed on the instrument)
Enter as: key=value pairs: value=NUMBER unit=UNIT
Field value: value=2000 unit=psi
